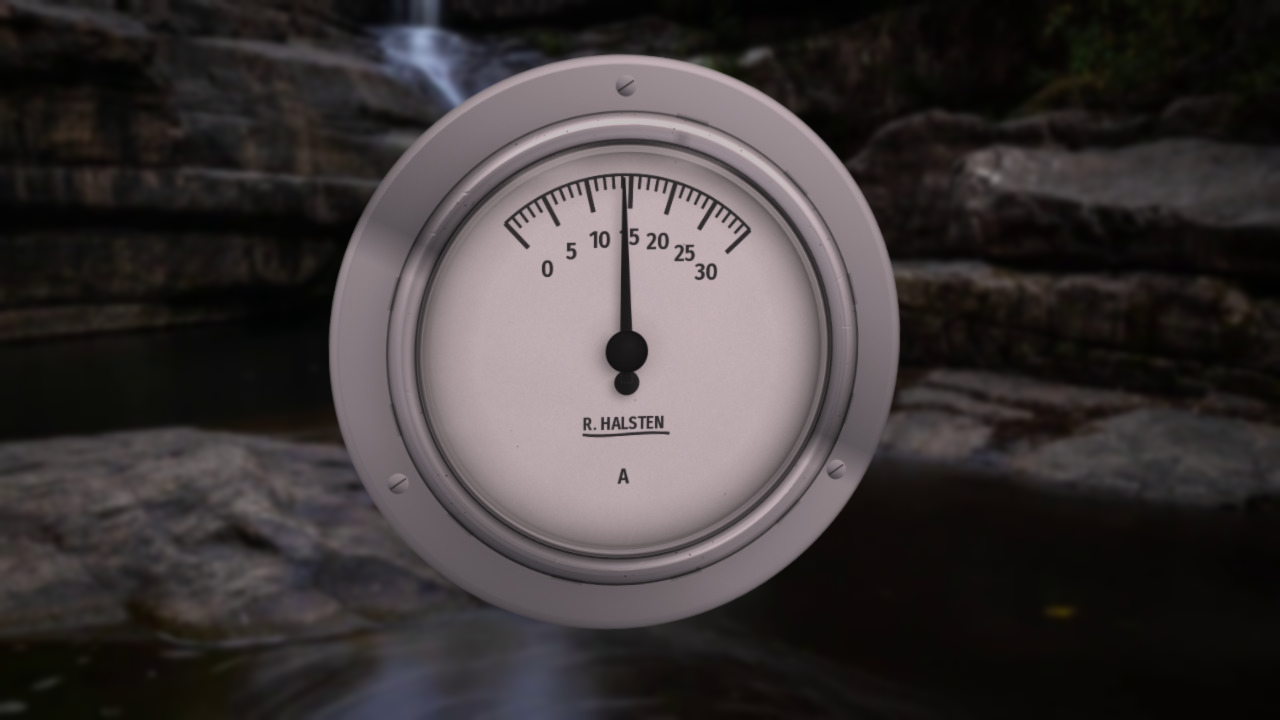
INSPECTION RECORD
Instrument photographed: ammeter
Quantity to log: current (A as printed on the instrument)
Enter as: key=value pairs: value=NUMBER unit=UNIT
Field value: value=14 unit=A
